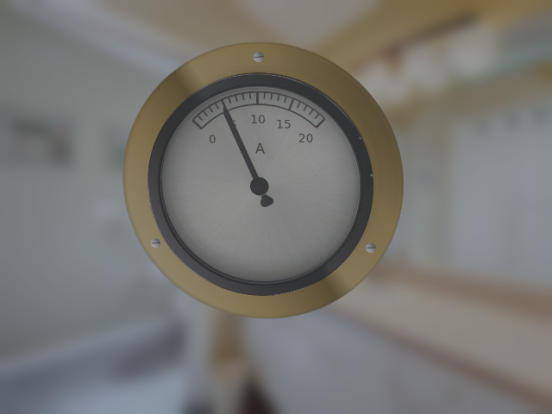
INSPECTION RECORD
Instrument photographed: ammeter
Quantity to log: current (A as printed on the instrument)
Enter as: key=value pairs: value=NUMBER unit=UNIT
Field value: value=5 unit=A
